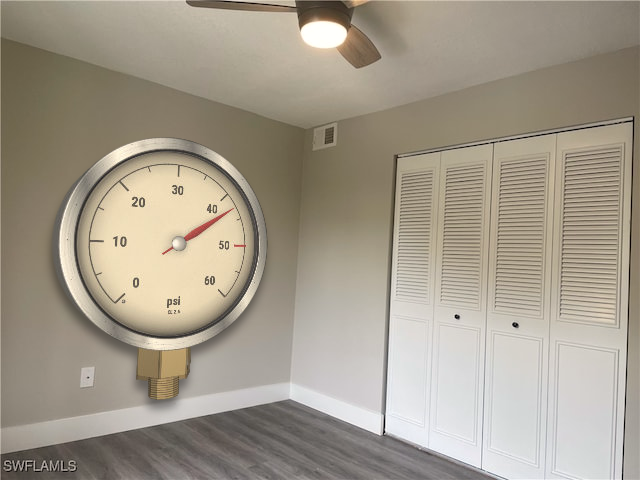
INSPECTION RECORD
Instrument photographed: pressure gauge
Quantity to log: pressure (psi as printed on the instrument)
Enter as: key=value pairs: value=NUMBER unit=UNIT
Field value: value=42.5 unit=psi
